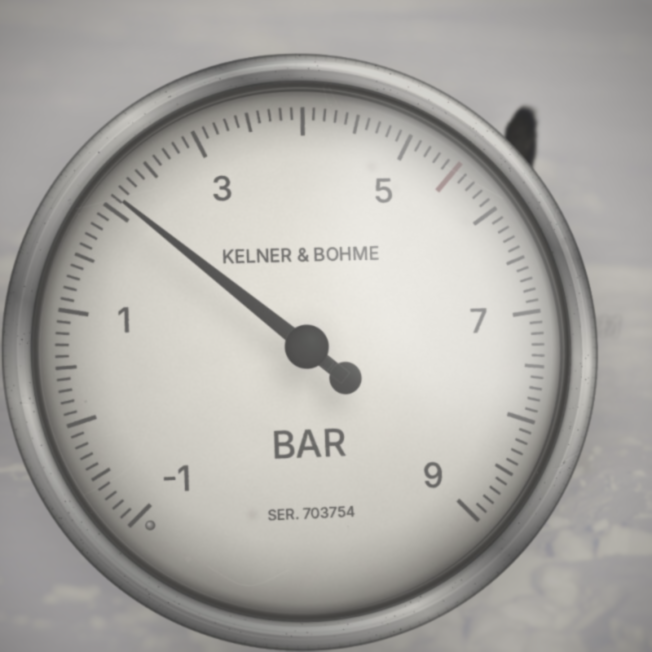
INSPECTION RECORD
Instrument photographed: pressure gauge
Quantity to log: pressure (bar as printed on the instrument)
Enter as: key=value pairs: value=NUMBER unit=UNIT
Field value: value=2.1 unit=bar
